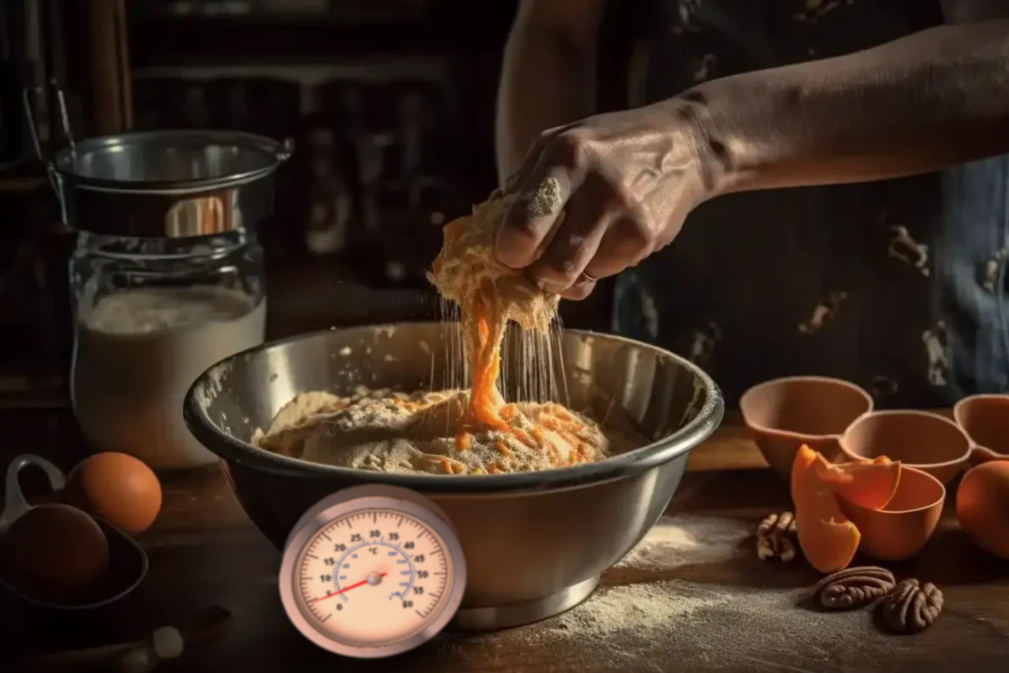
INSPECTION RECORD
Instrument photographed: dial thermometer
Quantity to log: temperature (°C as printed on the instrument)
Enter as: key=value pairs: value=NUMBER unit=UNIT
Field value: value=5 unit=°C
